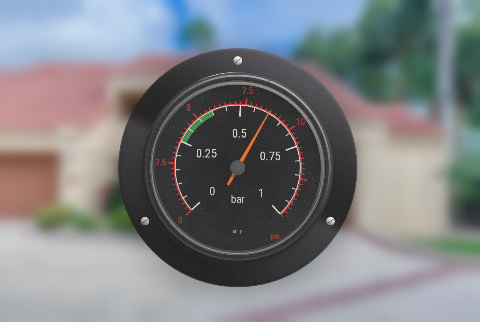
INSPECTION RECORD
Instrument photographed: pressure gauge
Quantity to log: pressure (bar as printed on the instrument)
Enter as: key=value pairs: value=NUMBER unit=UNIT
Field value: value=0.6 unit=bar
